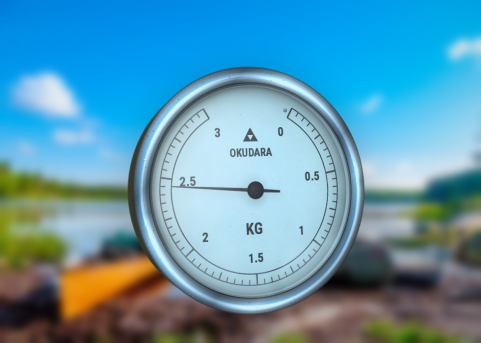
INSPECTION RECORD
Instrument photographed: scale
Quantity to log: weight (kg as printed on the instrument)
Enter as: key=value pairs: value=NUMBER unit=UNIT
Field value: value=2.45 unit=kg
